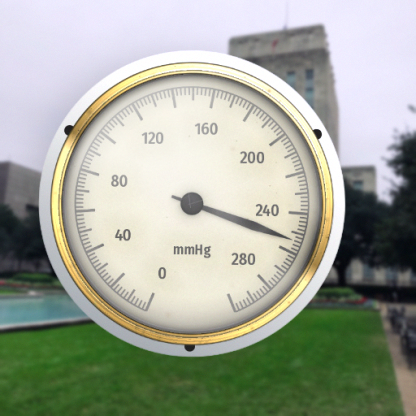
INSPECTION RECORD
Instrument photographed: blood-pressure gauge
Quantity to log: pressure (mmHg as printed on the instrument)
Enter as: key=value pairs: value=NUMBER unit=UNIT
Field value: value=254 unit=mmHg
